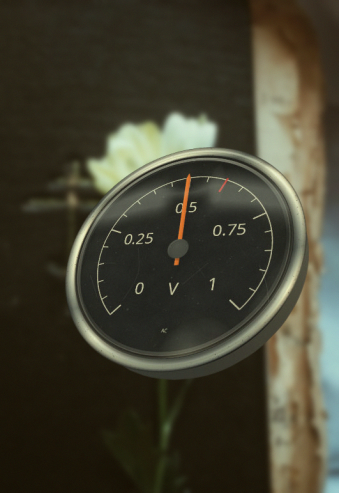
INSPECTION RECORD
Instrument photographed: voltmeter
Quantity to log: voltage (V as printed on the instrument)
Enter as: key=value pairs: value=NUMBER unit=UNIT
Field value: value=0.5 unit=V
